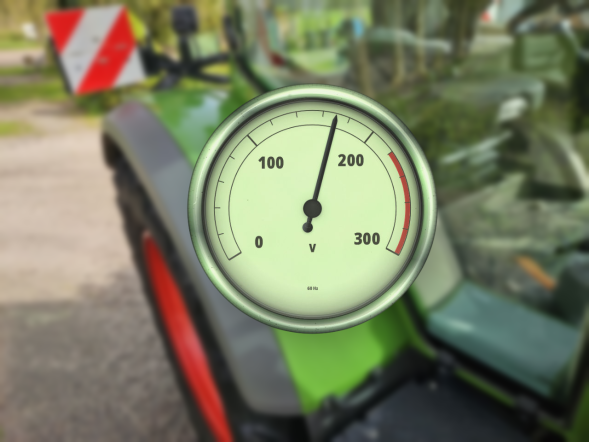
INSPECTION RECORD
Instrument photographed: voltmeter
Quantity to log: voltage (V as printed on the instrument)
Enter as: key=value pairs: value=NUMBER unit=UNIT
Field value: value=170 unit=V
